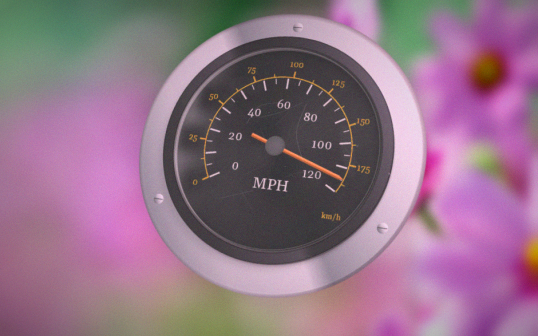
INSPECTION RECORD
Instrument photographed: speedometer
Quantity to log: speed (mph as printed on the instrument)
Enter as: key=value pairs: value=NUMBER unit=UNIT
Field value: value=115 unit=mph
